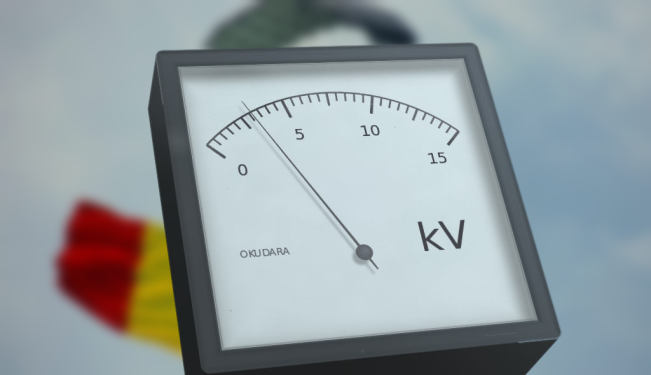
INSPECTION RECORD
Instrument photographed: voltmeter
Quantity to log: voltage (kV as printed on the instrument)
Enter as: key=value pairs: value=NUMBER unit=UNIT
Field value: value=3 unit=kV
